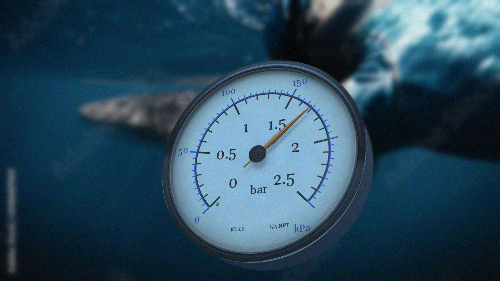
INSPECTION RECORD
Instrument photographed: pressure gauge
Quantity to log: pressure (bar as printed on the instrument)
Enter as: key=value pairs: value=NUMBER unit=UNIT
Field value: value=1.7 unit=bar
